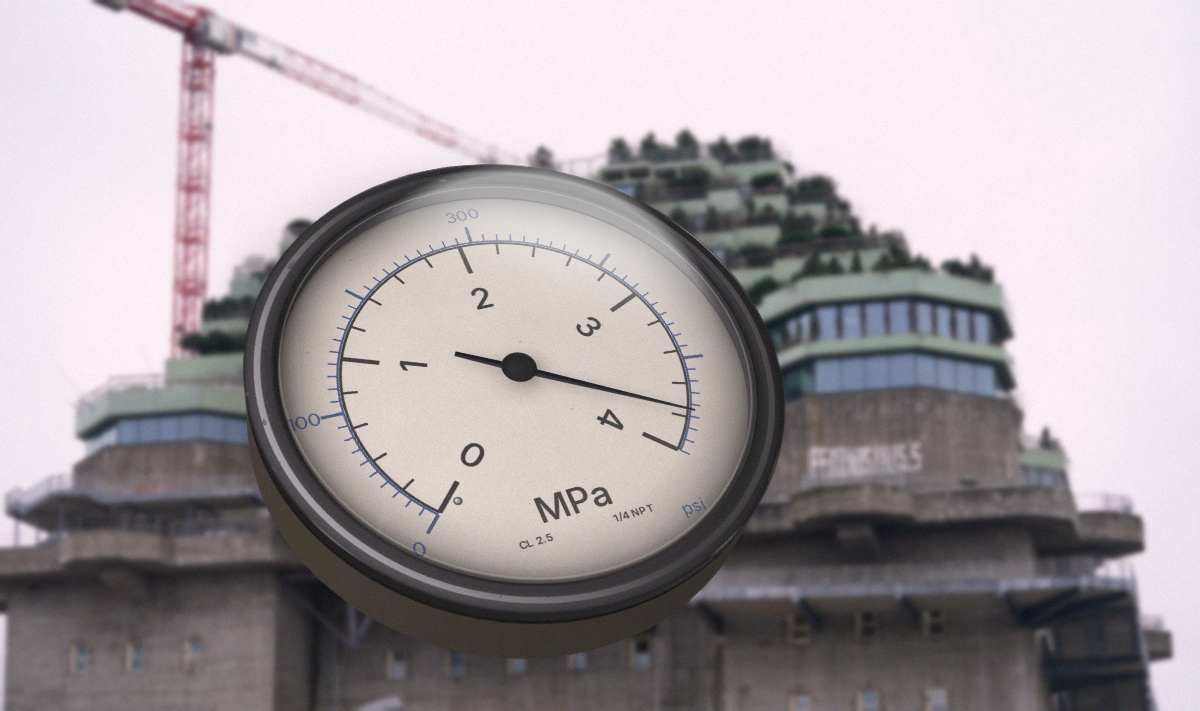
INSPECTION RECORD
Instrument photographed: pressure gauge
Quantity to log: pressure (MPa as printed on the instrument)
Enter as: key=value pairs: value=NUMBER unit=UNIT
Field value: value=3.8 unit=MPa
